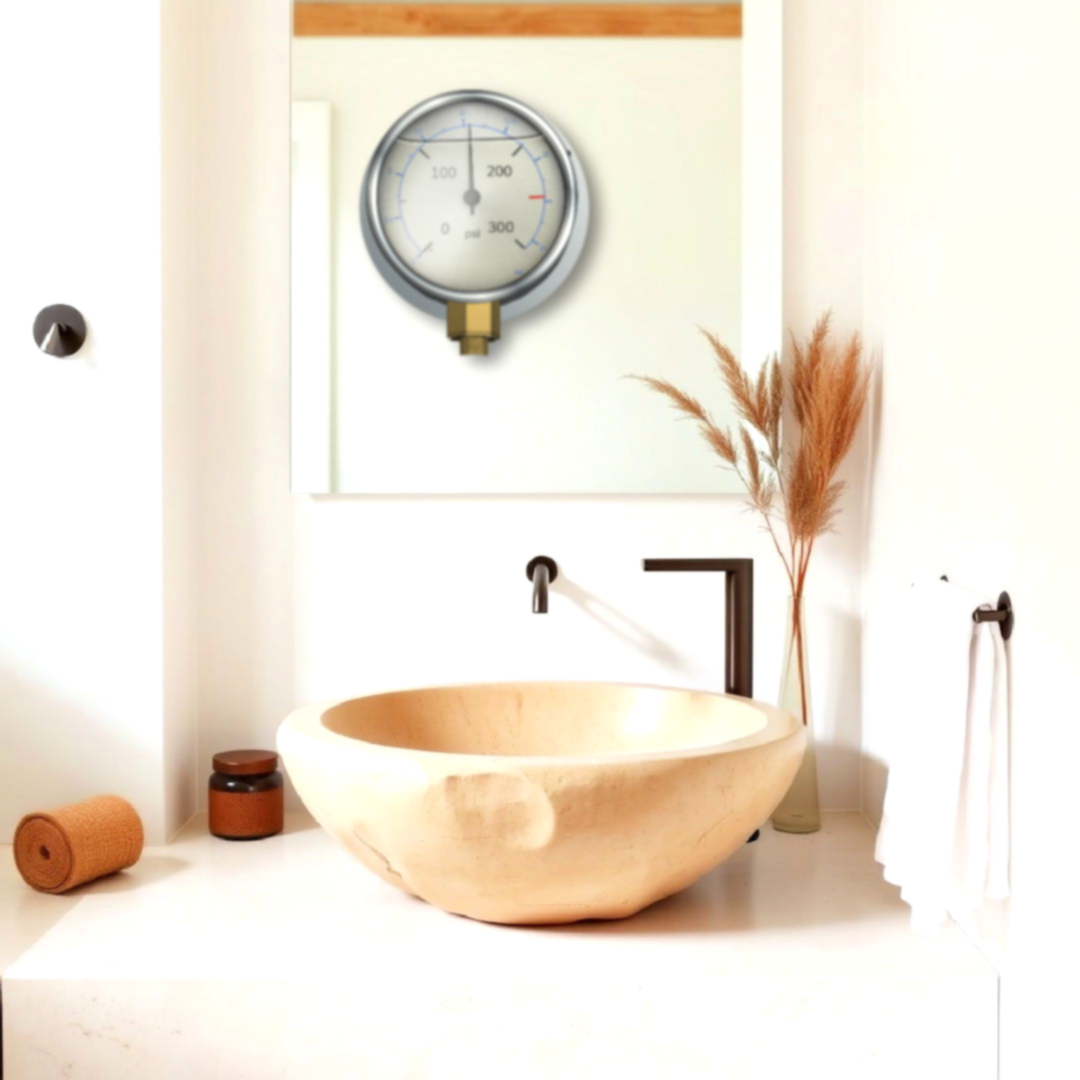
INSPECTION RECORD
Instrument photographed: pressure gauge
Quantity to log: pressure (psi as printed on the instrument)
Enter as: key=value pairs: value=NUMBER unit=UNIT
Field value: value=150 unit=psi
